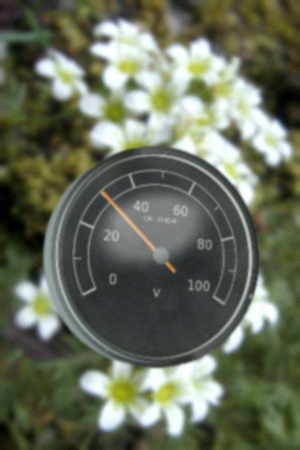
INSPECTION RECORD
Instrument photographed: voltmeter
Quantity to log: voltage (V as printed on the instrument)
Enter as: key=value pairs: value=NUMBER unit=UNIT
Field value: value=30 unit=V
